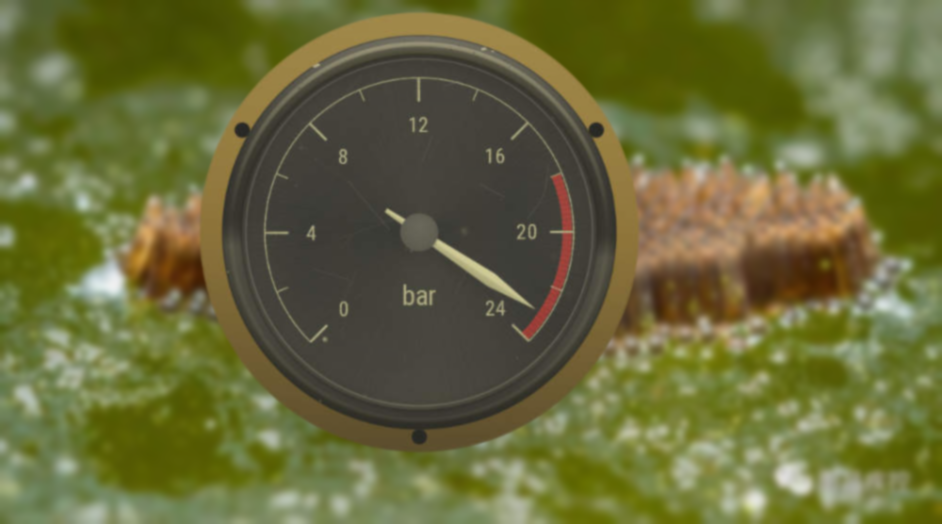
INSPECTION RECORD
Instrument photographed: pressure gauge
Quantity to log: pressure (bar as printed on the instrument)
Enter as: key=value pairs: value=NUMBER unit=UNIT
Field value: value=23 unit=bar
